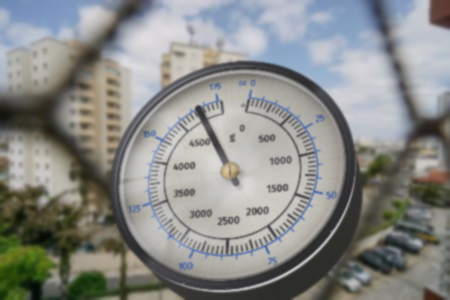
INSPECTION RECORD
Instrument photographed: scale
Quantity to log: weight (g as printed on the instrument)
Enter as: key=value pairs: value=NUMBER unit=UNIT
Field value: value=4750 unit=g
